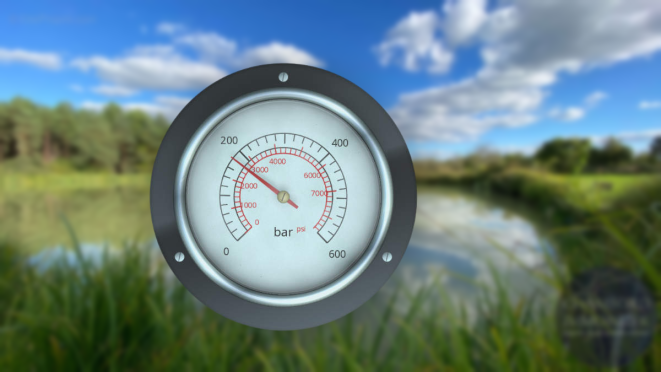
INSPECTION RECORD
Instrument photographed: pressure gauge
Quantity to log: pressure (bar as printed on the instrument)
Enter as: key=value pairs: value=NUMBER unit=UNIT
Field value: value=180 unit=bar
